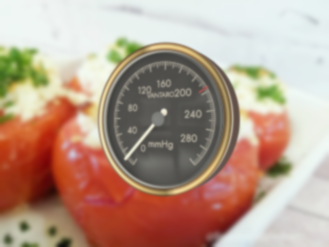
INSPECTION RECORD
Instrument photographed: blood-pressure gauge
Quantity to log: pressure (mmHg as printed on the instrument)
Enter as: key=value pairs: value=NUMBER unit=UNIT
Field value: value=10 unit=mmHg
